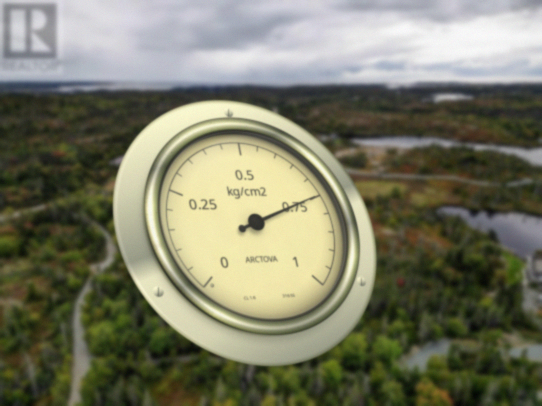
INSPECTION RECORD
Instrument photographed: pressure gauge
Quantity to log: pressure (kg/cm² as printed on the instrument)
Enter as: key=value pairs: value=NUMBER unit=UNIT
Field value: value=0.75 unit=kg/cm²
